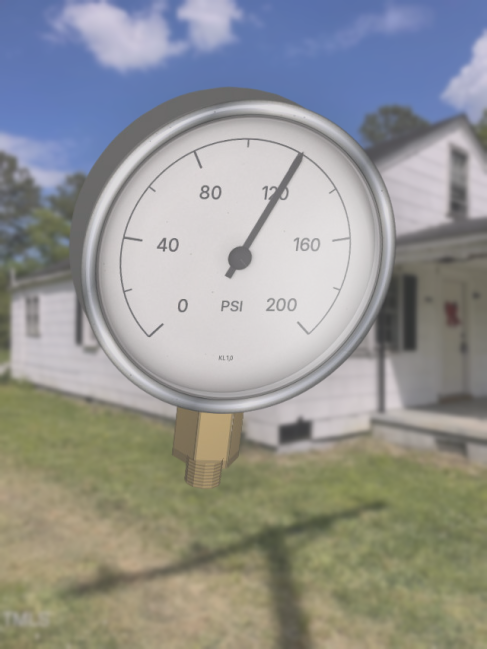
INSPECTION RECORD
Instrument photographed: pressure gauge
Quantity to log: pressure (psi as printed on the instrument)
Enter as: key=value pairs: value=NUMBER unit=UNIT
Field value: value=120 unit=psi
